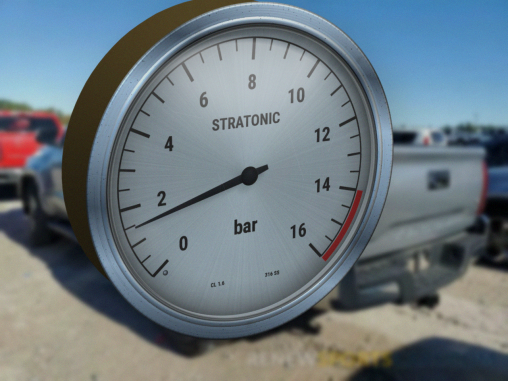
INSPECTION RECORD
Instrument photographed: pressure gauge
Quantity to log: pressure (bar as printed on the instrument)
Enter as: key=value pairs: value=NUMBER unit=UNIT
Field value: value=1.5 unit=bar
